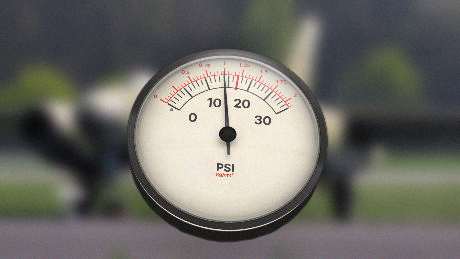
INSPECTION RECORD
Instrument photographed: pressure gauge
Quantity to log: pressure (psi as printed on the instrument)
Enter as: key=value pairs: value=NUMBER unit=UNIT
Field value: value=14 unit=psi
